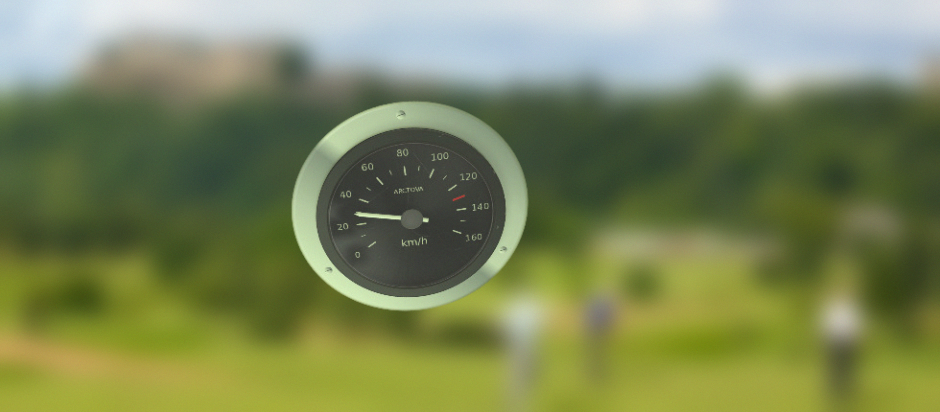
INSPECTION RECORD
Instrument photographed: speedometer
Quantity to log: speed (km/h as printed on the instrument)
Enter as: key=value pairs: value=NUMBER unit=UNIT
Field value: value=30 unit=km/h
